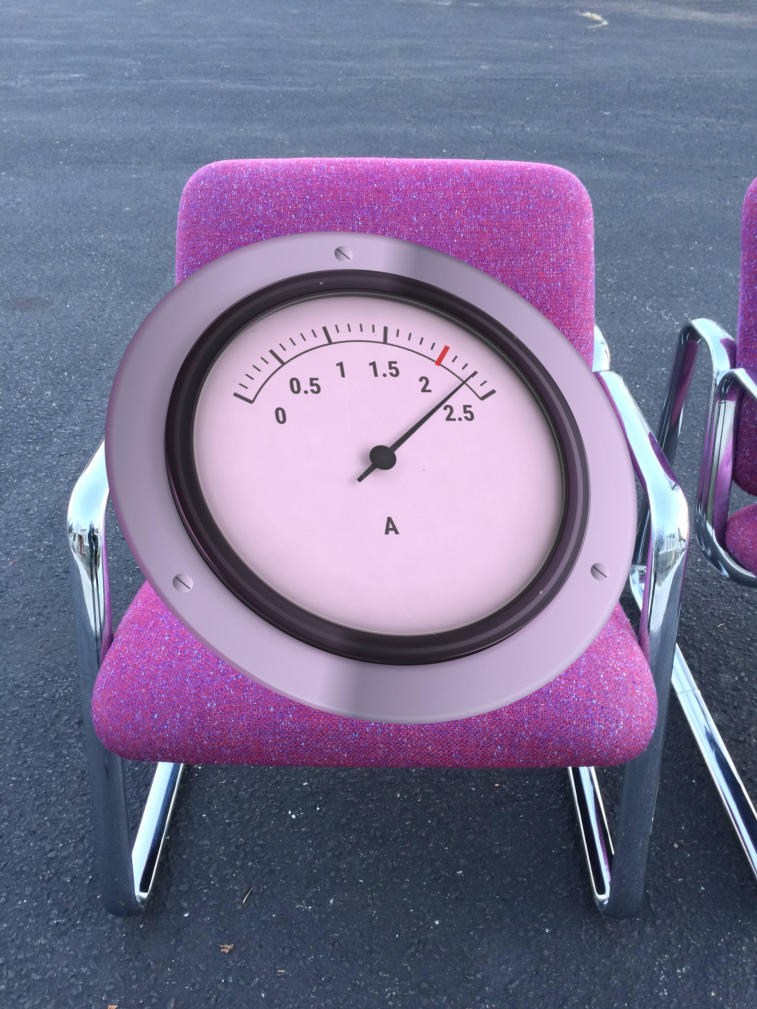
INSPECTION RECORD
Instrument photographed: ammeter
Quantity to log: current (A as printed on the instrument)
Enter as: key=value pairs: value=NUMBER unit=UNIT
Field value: value=2.3 unit=A
